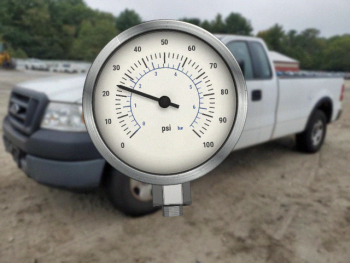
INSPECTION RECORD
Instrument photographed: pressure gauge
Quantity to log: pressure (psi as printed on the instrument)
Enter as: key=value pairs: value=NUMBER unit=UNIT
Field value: value=24 unit=psi
